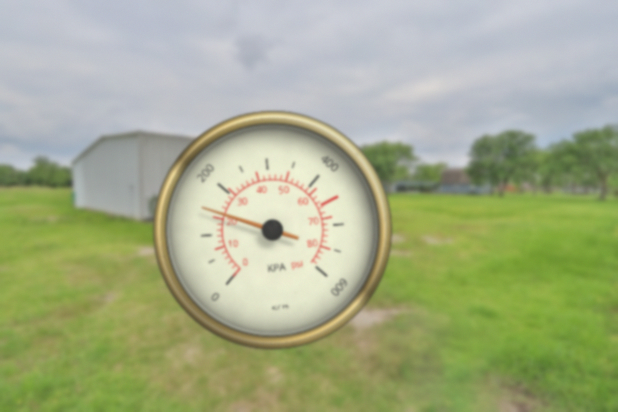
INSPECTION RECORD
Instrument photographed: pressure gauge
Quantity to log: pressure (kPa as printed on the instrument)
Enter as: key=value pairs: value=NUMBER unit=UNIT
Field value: value=150 unit=kPa
